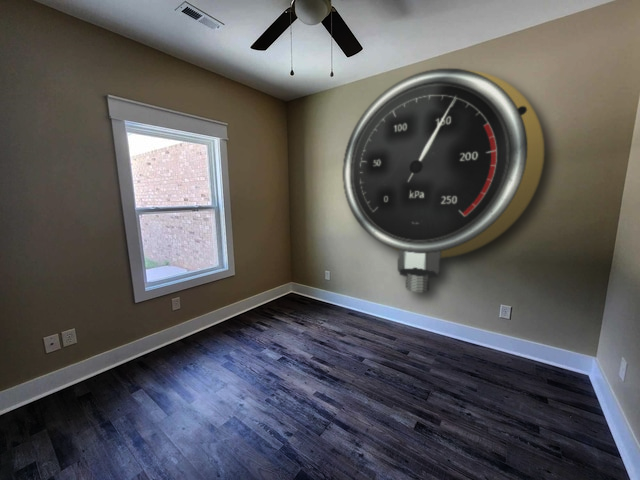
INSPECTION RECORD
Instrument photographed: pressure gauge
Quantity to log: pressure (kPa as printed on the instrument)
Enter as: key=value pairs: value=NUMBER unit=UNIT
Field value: value=150 unit=kPa
